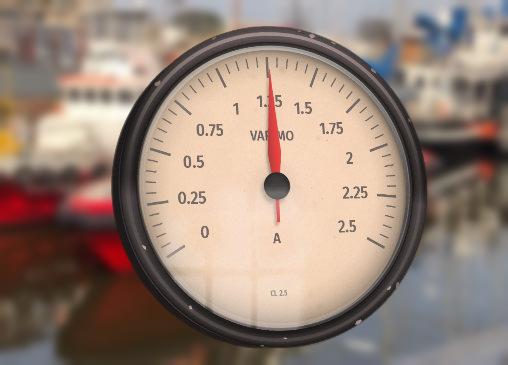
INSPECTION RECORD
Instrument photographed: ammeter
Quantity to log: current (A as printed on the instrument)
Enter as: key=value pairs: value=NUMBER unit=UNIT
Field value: value=1.25 unit=A
